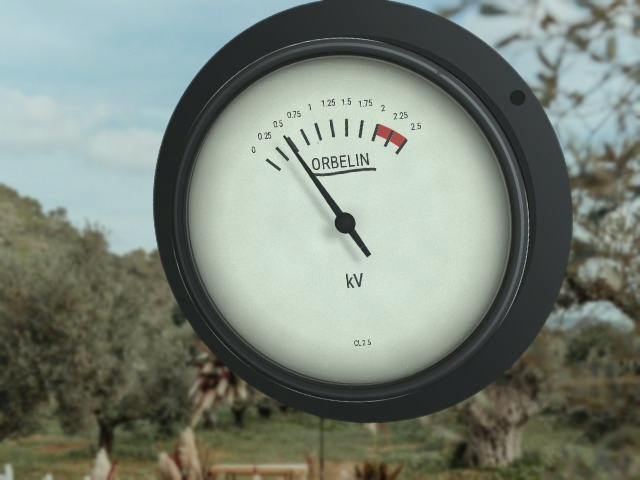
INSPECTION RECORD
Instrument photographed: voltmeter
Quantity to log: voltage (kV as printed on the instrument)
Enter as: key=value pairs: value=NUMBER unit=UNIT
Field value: value=0.5 unit=kV
